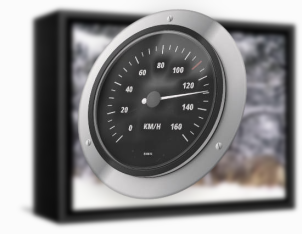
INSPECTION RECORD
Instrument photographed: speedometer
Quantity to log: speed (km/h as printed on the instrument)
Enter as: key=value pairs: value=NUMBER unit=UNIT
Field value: value=130 unit=km/h
